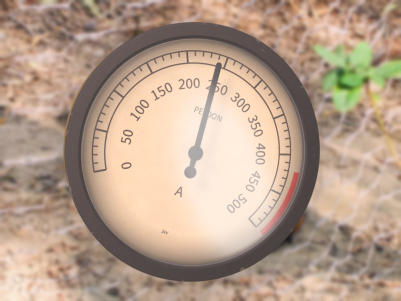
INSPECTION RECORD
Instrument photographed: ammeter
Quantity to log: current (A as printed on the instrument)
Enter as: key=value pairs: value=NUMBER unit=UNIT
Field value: value=240 unit=A
